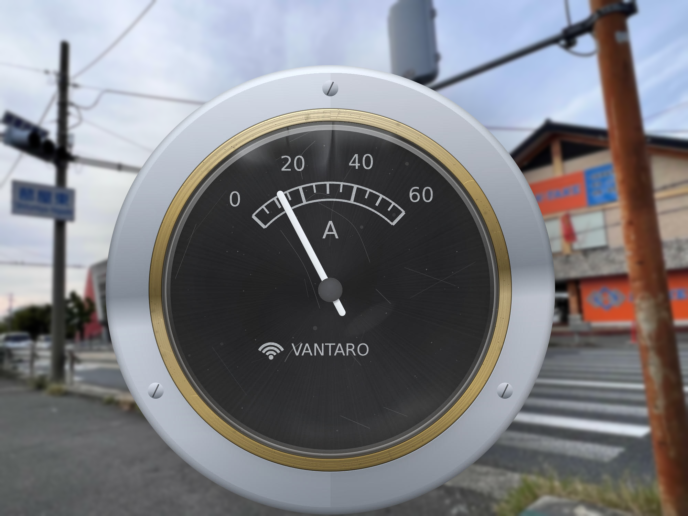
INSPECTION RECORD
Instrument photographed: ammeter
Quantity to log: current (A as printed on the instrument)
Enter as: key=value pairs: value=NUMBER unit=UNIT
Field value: value=12.5 unit=A
